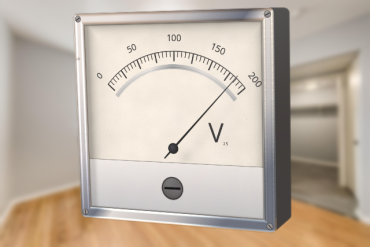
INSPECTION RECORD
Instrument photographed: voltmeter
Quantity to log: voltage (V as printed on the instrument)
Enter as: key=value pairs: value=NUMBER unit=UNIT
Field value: value=185 unit=V
